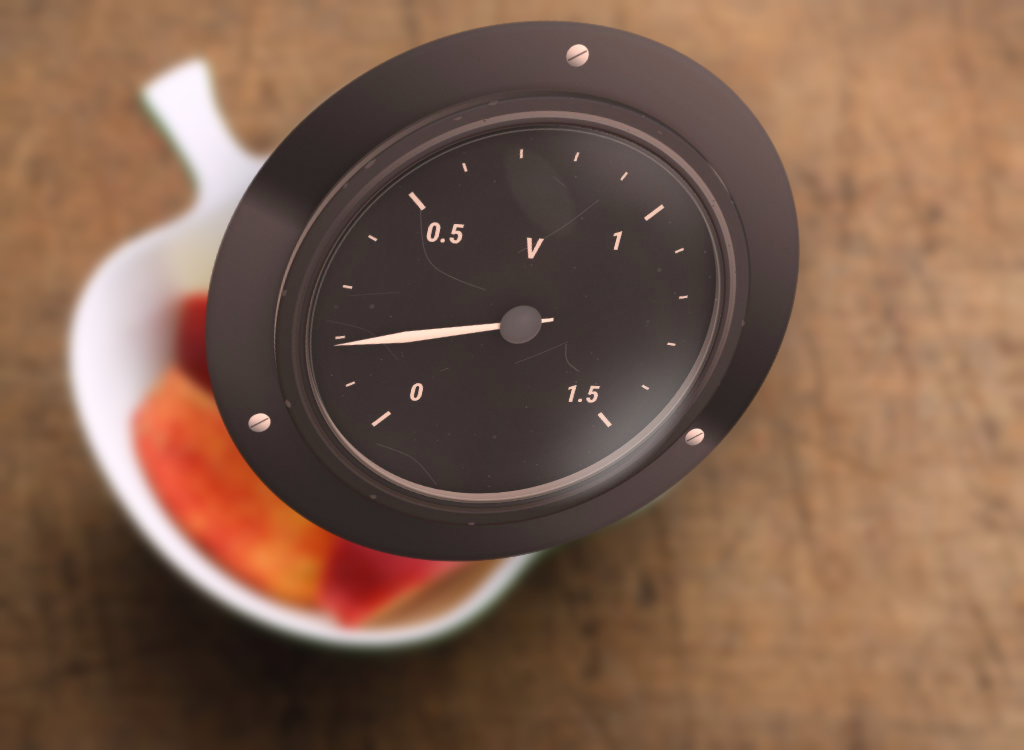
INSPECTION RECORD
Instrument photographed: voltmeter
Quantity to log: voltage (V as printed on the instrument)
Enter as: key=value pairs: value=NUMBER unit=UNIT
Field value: value=0.2 unit=V
